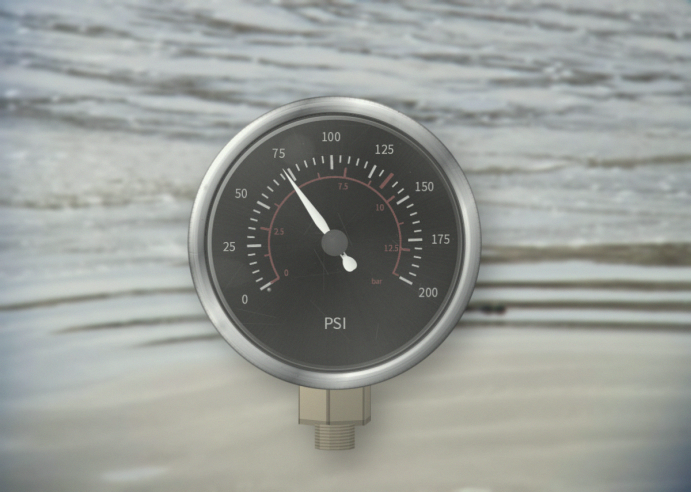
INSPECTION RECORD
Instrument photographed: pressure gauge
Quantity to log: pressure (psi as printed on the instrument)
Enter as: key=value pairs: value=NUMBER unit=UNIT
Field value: value=72.5 unit=psi
